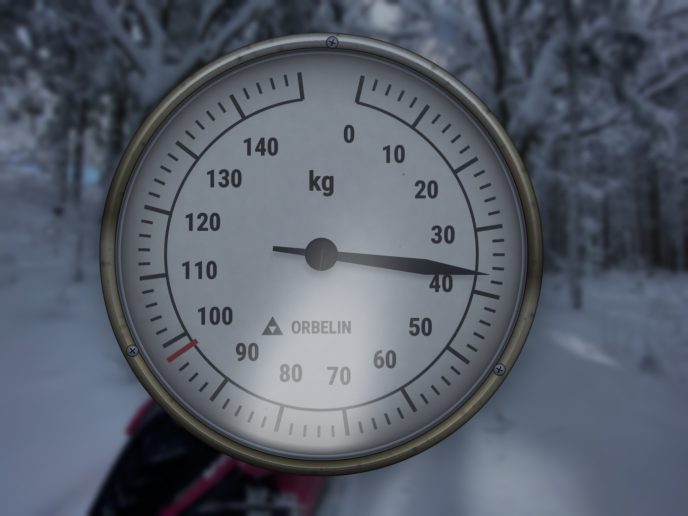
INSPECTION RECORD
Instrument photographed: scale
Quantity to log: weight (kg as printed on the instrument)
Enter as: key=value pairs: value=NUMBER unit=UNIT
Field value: value=37 unit=kg
